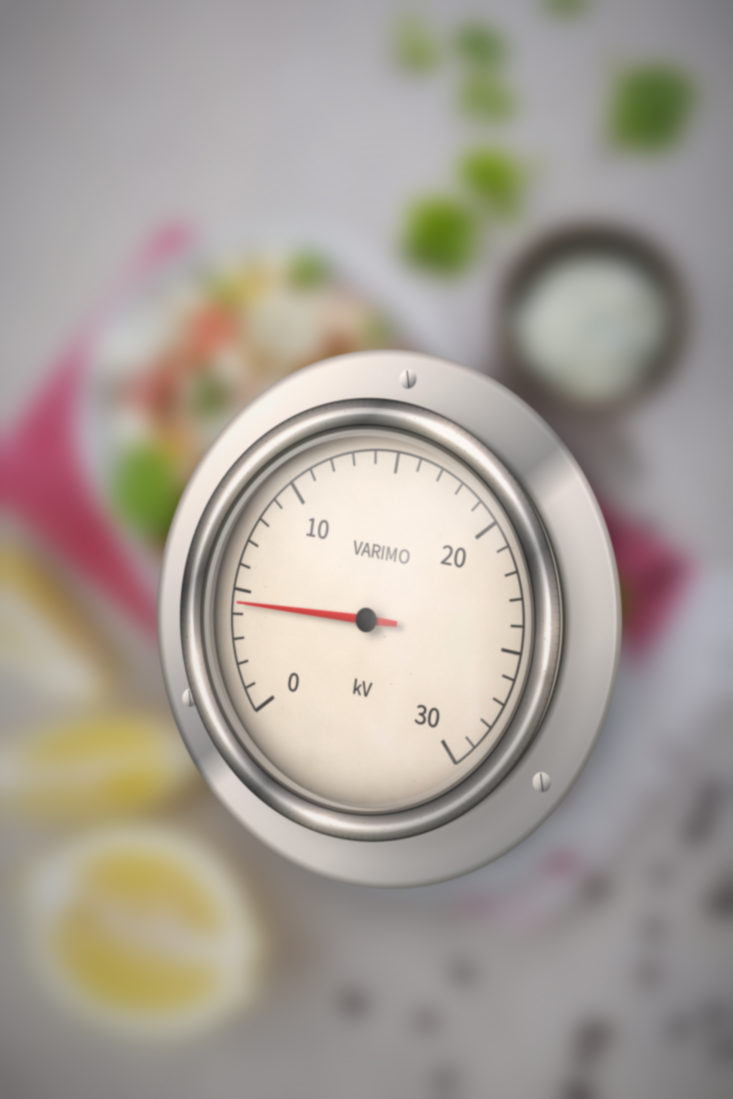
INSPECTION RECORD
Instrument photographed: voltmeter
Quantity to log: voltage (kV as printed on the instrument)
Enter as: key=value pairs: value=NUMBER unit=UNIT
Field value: value=4.5 unit=kV
